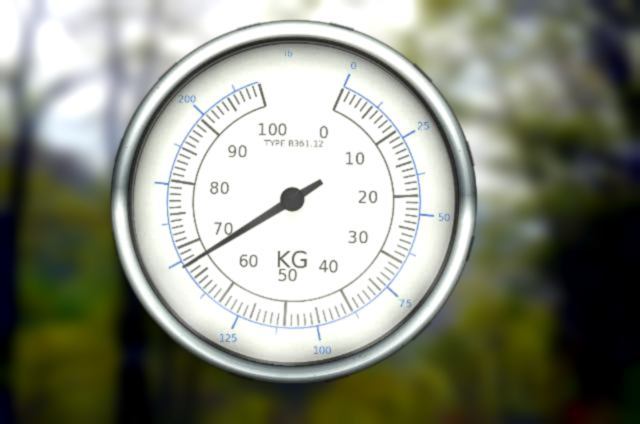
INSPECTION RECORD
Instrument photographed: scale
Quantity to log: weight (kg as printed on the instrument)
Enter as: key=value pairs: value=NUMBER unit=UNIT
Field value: value=67 unit=kg
